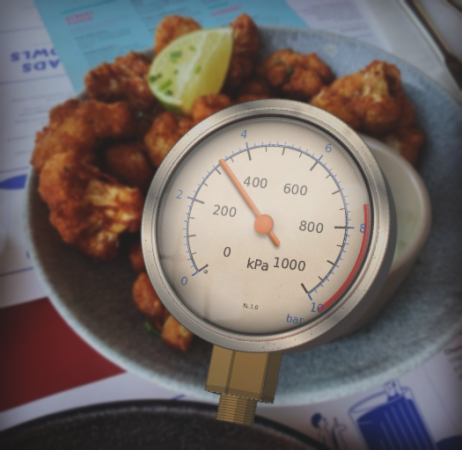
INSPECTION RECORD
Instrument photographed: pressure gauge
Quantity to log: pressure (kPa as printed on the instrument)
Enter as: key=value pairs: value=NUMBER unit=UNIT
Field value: value=325 unit=kPa
